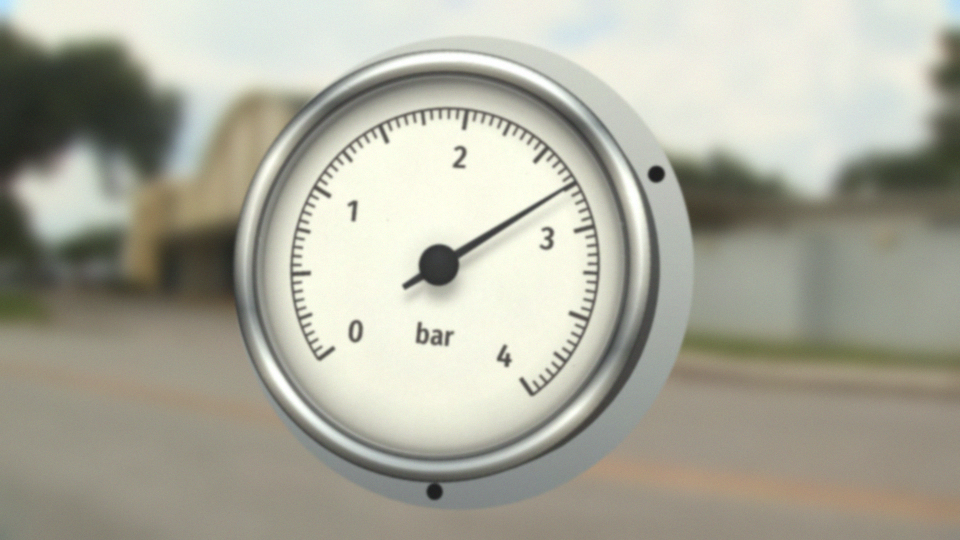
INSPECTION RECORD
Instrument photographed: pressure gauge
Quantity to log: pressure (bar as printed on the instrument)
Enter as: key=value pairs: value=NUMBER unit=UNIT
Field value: value=2.75 unit=bar
